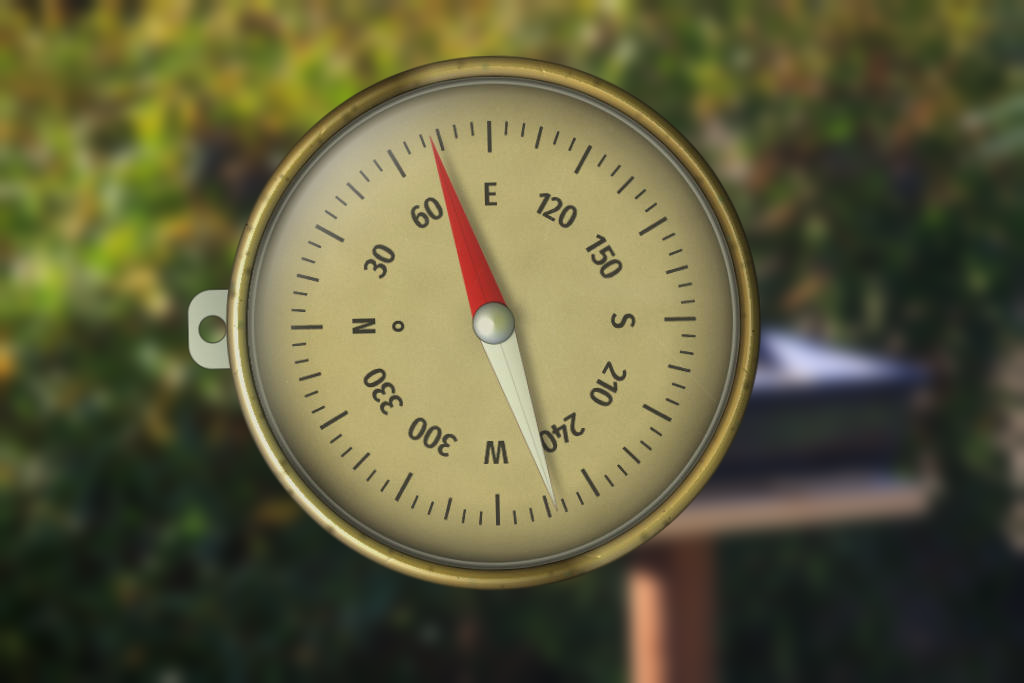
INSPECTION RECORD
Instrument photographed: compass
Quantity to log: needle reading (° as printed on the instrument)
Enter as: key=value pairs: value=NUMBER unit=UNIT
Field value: value=72.5 unit=°
